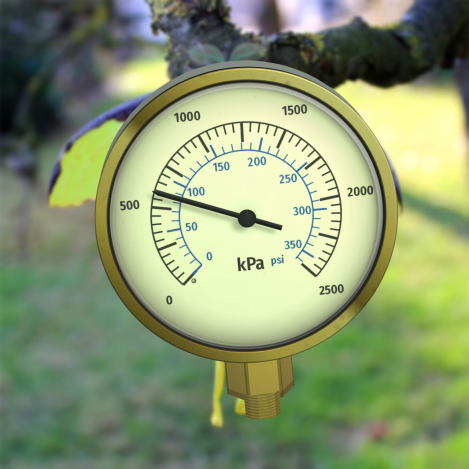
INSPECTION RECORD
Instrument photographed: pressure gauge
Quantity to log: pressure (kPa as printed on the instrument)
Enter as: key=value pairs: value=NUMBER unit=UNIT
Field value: value=600 unit=kPa
